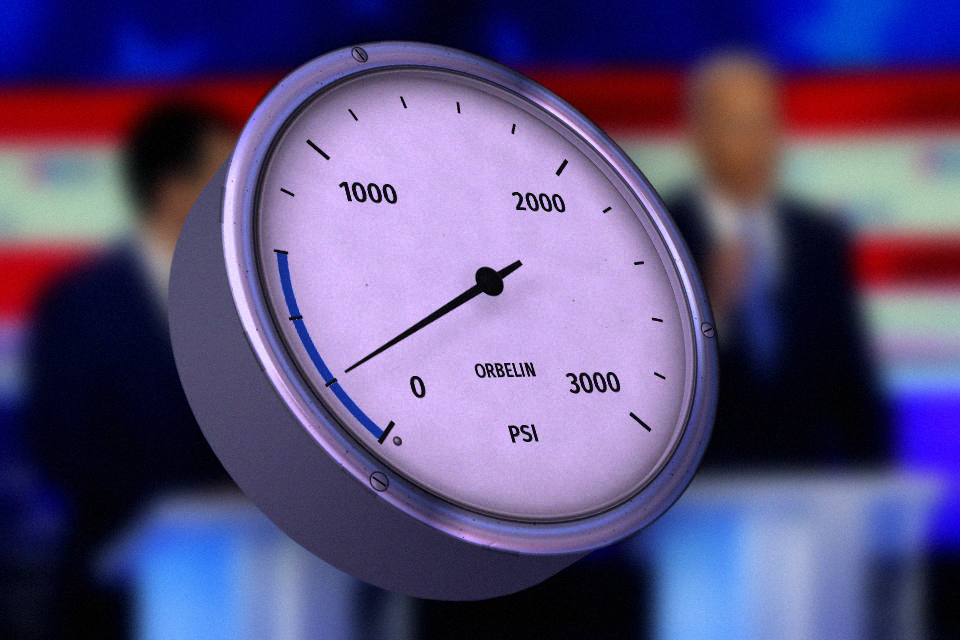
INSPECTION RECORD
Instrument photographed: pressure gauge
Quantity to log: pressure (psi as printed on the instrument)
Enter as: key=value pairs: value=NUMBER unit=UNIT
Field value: value=200 unit=psi
